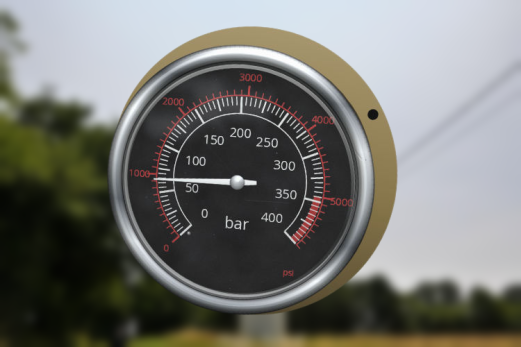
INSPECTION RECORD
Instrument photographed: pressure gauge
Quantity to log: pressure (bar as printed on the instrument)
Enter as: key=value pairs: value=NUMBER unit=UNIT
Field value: value=65 unit=bar
